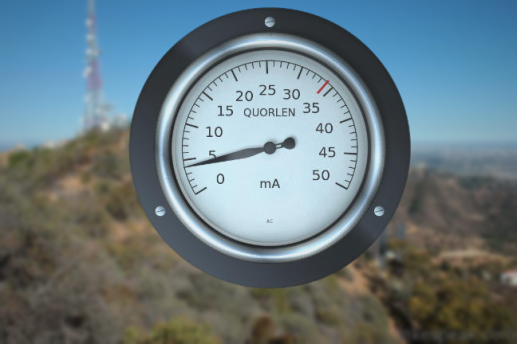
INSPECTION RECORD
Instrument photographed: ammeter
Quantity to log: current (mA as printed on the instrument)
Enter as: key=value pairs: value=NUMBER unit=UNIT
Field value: value=4 unit=mA
